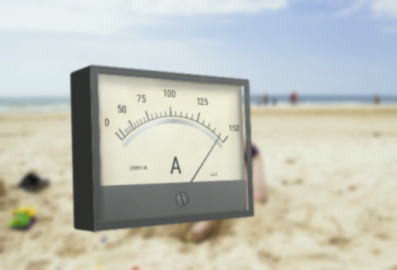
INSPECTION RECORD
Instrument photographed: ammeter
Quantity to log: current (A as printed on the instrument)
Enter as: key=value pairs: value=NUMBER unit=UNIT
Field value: value=145 unit=A
